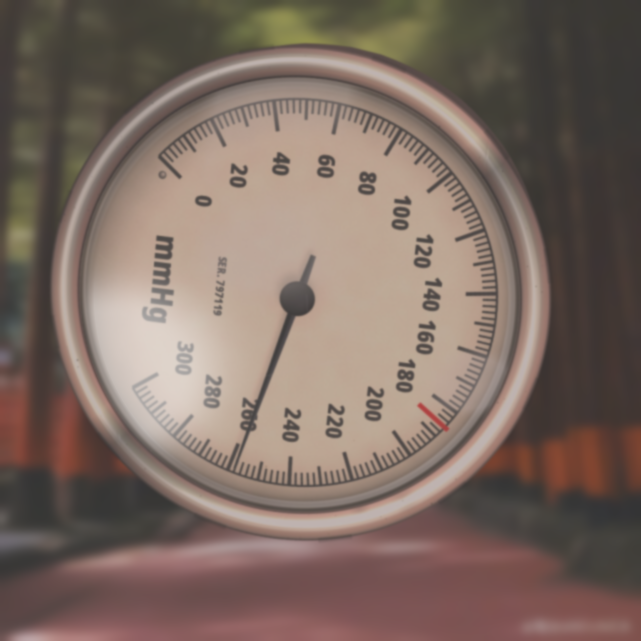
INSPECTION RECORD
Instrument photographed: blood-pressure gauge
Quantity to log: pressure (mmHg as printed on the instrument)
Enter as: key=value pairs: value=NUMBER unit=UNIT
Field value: value=258 unit=mmHg
